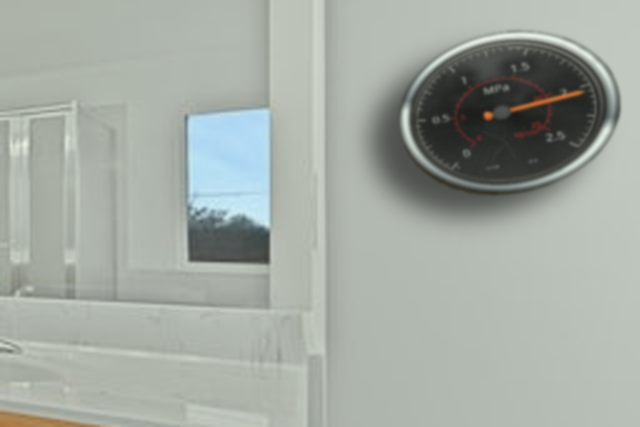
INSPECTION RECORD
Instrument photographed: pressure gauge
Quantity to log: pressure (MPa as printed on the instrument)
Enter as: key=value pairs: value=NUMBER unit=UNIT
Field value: value=2.05 unit=MPa
